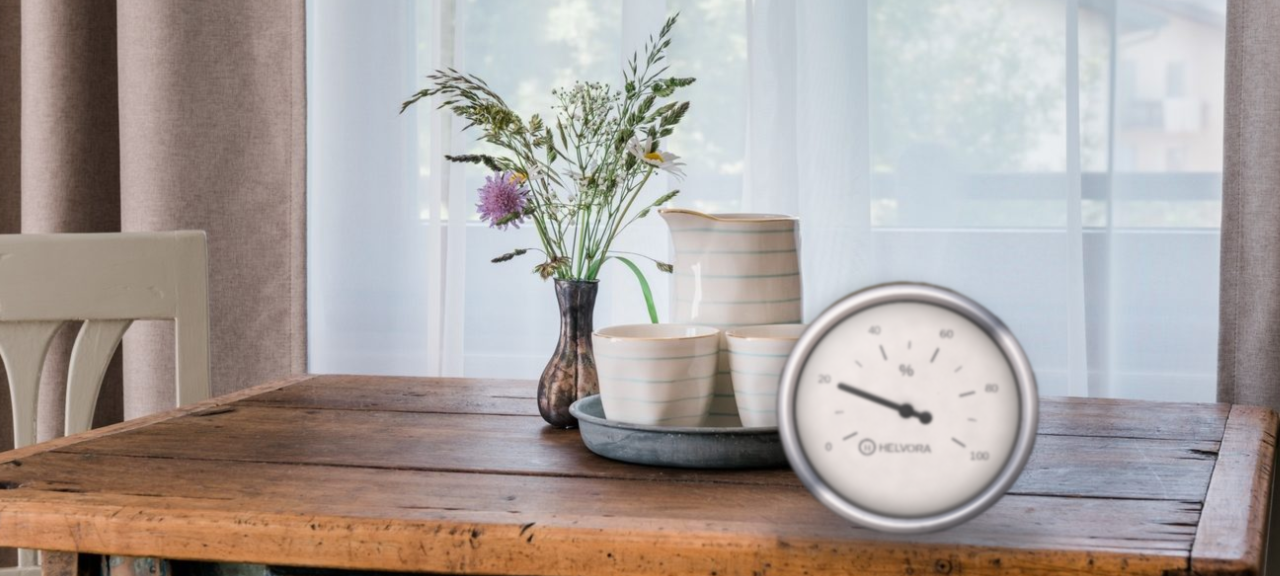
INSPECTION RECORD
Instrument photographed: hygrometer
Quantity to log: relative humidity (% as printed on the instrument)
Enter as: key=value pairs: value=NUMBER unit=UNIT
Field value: value=20 unit=%
